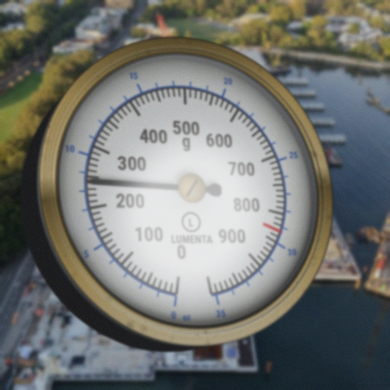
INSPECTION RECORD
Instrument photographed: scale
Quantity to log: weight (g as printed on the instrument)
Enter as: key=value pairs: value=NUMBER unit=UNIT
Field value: value=240 unit=g
